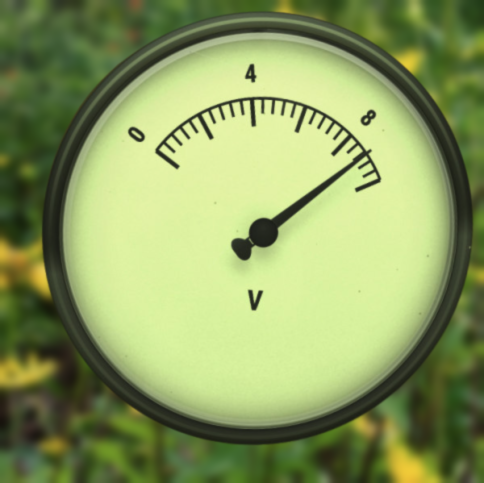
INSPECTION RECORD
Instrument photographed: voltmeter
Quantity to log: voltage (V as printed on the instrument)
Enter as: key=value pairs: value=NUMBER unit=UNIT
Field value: value=8.8 unit=V
